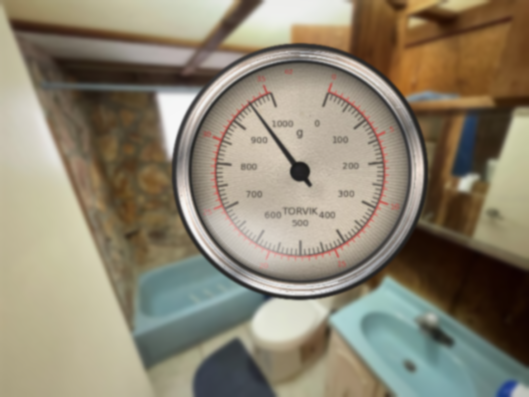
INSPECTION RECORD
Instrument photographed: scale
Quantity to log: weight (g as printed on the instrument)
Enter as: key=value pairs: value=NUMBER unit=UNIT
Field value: value=950 unit=g
